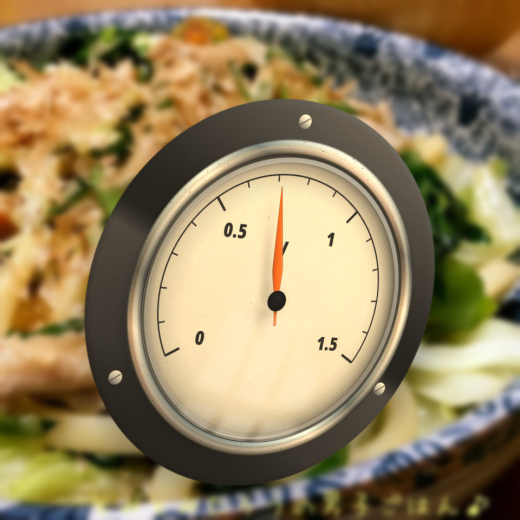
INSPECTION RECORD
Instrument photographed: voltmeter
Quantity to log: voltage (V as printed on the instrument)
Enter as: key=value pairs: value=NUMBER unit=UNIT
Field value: value=0.7 unit=V
